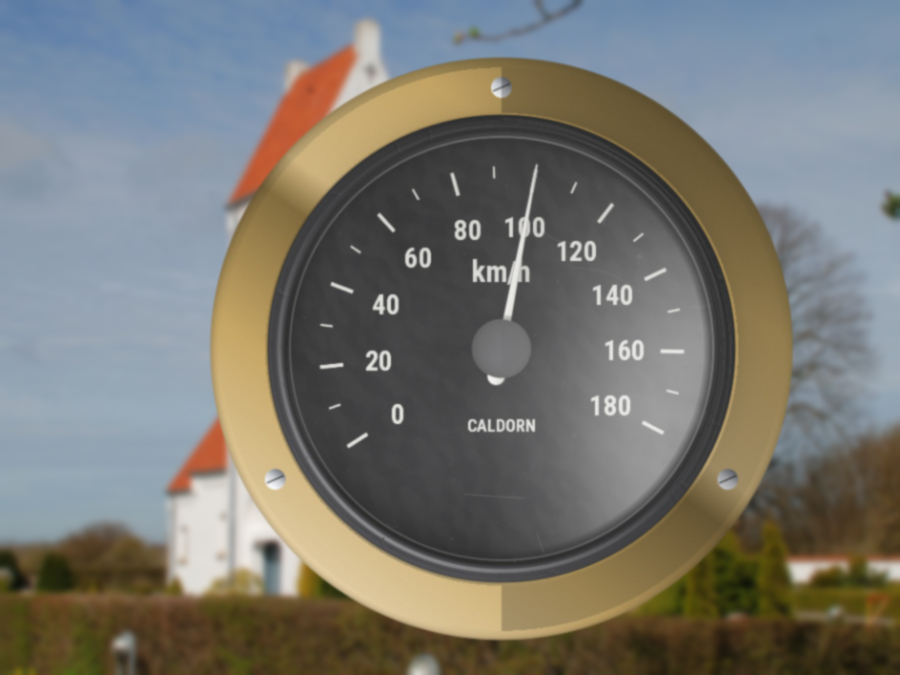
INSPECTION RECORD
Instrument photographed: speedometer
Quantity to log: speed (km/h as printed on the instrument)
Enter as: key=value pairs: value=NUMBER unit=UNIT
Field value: value=100 unit=km/h
